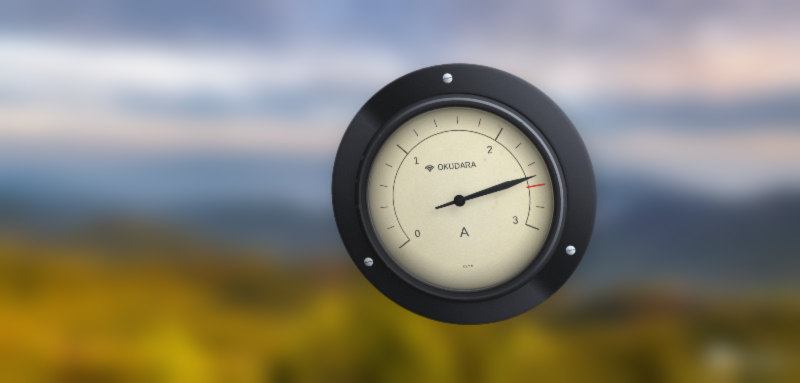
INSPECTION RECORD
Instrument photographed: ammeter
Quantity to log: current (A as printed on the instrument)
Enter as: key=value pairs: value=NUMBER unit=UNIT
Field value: value=2.5 unit=A
